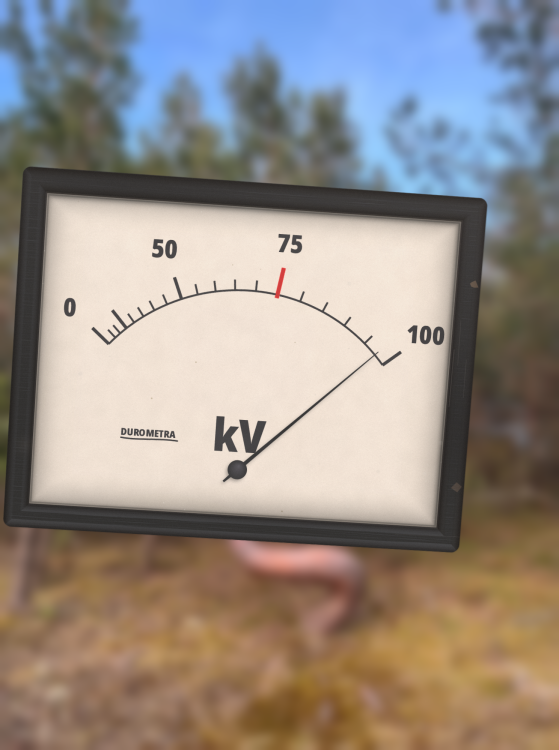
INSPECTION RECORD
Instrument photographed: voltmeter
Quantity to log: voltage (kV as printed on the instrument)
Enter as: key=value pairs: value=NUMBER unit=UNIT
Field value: value=97.5 unit=kV
